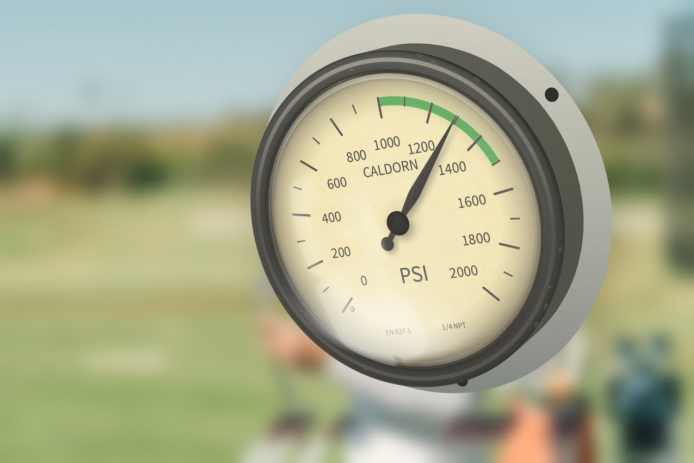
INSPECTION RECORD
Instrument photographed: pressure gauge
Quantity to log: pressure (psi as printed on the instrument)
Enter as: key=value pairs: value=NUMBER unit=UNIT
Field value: value=1300 unit=psi
